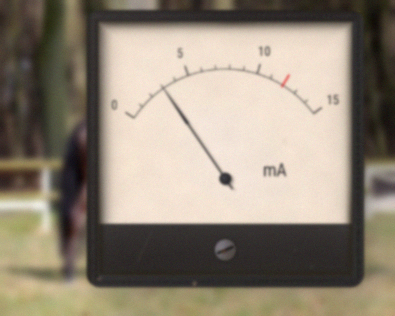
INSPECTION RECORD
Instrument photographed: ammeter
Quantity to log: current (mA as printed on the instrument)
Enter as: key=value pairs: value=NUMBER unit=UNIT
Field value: value=3 unit=mA
